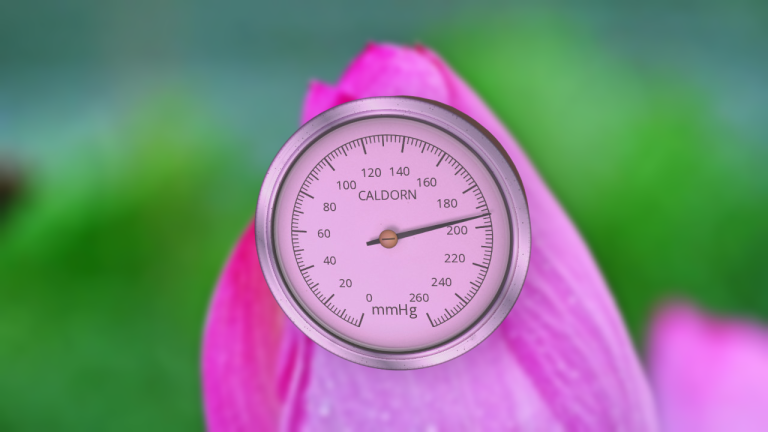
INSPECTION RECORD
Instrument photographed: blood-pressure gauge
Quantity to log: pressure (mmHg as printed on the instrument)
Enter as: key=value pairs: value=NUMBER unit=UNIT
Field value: value=194 unit=mmHg
